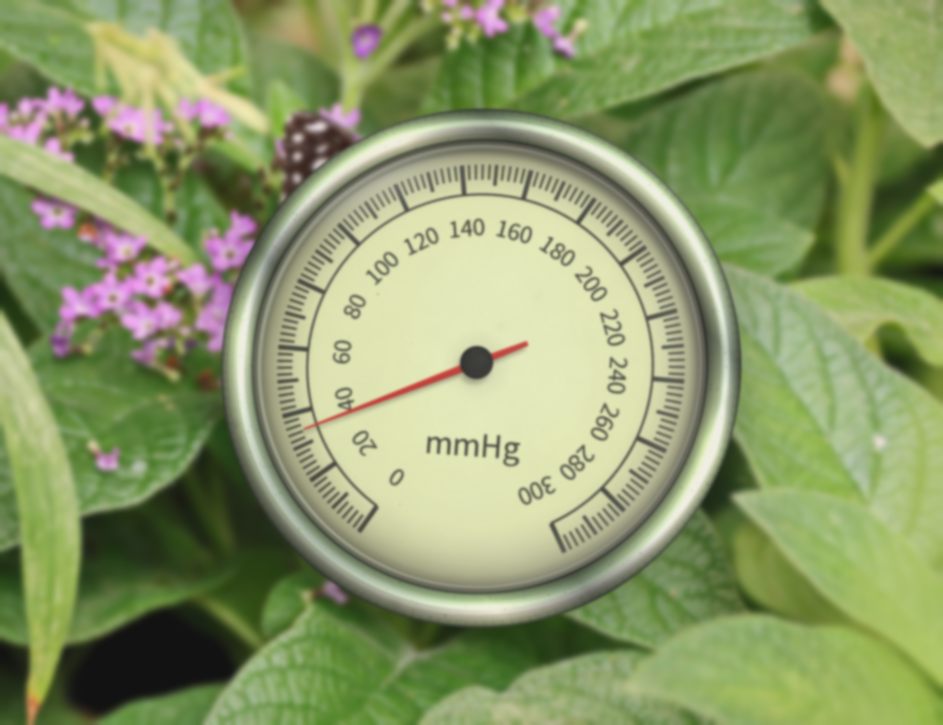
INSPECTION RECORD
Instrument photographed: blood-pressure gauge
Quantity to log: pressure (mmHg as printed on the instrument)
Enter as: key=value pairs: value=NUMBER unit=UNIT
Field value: value=34 unit=mmHg
